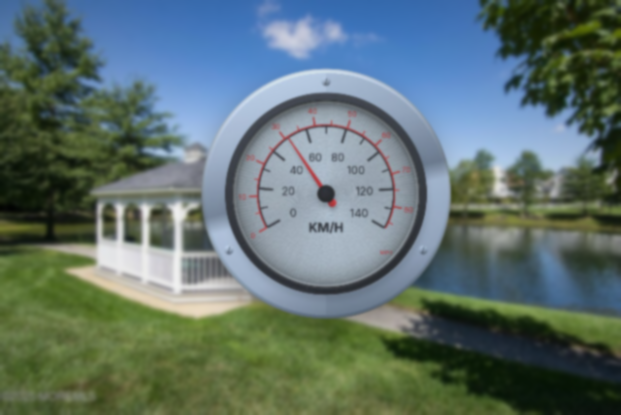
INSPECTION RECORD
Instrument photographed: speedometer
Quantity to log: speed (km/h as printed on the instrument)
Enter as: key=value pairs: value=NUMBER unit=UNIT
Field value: value=50 unit=km/h
